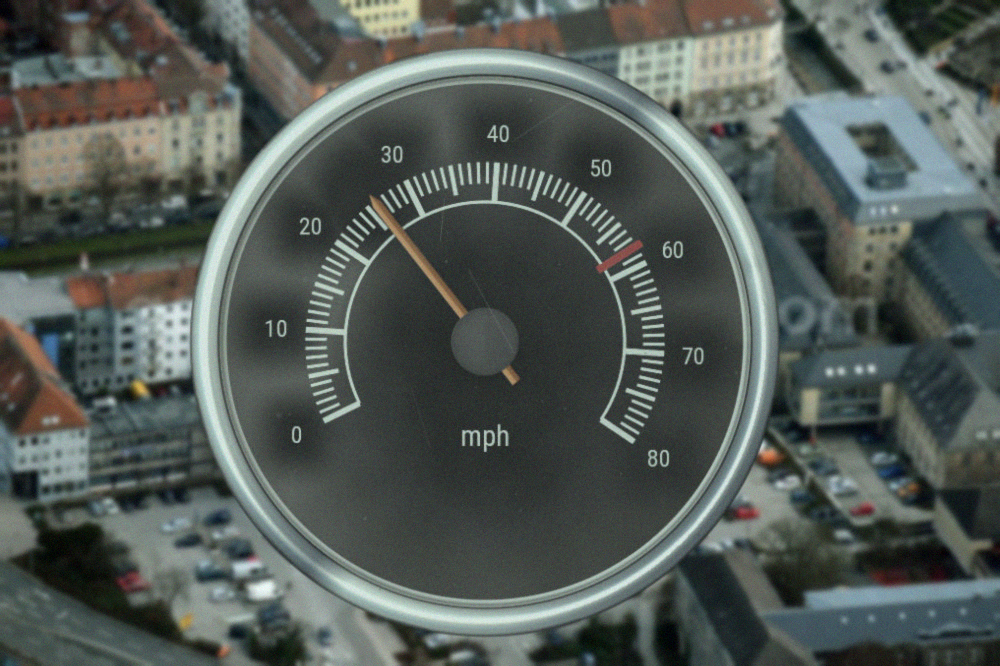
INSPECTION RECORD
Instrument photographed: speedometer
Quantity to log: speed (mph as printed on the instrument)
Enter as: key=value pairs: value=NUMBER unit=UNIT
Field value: value=26 unit=mph
